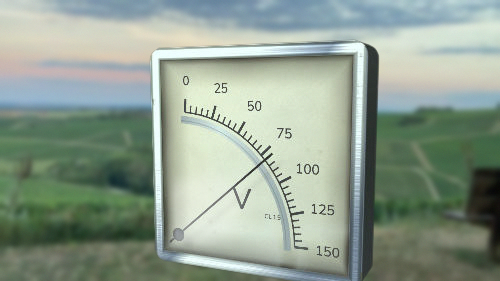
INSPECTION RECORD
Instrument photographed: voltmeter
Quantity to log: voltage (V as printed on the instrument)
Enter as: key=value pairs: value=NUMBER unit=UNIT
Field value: value=80 unit=V
